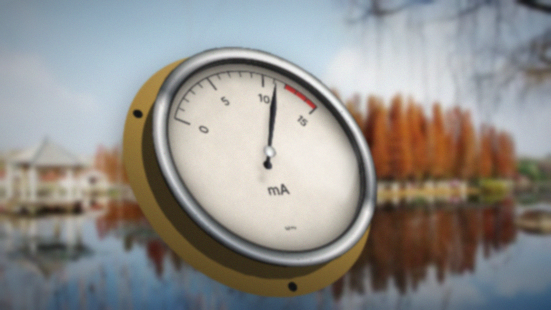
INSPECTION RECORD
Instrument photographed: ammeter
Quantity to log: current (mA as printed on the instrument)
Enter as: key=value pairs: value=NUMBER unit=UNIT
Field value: value=11 unit=mA
